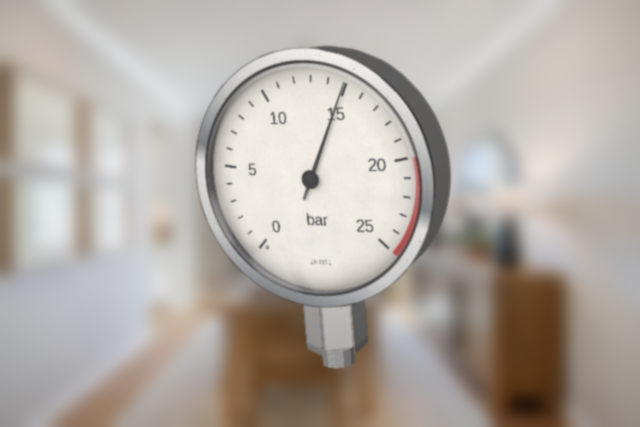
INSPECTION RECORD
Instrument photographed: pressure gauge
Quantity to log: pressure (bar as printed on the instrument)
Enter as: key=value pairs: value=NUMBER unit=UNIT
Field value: value=15 unit=bar
